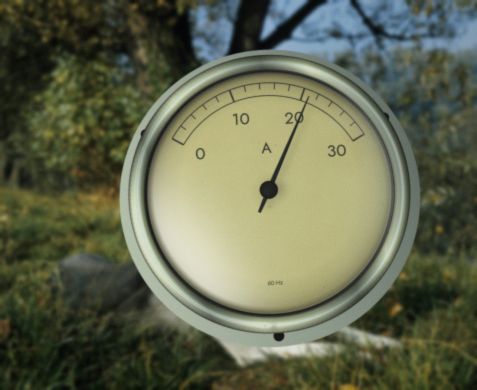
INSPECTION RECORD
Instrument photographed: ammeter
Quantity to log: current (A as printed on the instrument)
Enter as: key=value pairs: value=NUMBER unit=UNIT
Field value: value=21 unit=A
